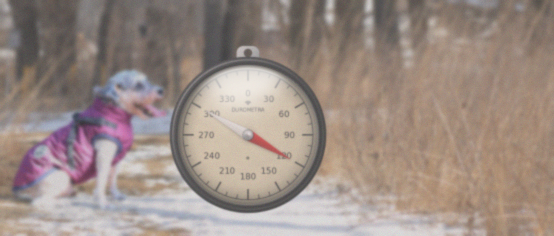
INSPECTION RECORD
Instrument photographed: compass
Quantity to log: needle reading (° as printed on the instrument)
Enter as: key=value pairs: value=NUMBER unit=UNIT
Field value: value=120 unit=°
